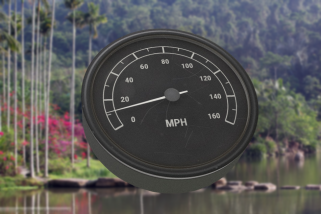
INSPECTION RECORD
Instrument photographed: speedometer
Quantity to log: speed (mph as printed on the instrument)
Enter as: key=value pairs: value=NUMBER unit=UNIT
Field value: value=10 unit=mph
